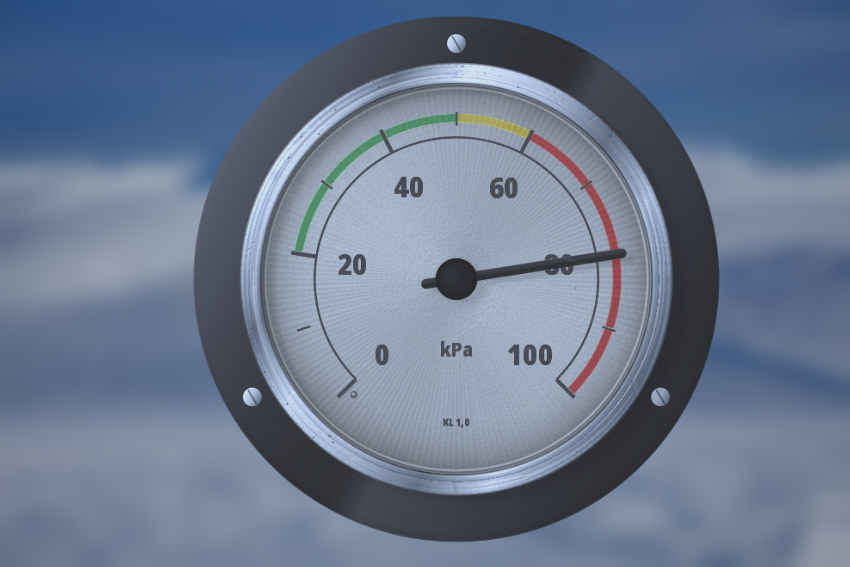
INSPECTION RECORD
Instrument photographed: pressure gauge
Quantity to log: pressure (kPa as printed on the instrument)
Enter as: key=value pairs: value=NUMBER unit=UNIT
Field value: value=80 unit=kPa
